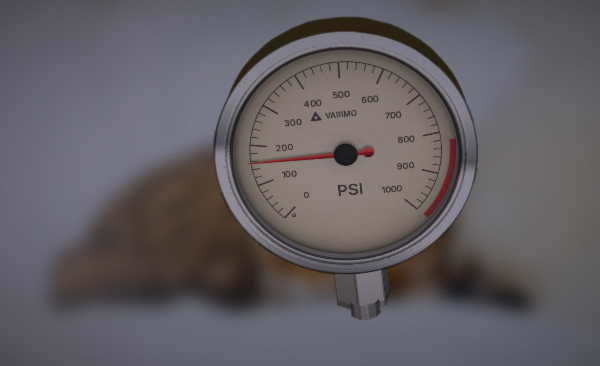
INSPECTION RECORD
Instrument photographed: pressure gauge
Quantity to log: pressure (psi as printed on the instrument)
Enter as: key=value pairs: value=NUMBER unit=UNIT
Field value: value=160 unit=psi
